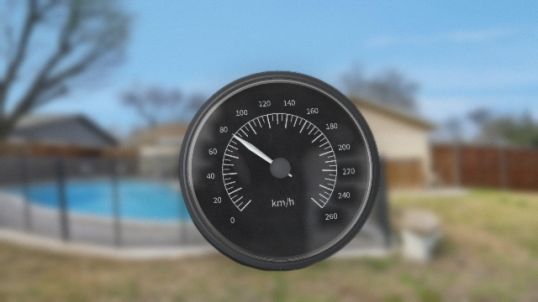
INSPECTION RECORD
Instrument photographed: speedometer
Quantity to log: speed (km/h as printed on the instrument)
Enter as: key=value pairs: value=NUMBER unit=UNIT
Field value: value=80 unit=km/h
